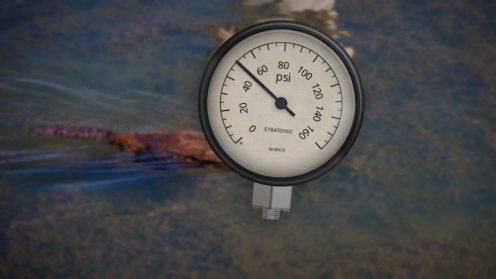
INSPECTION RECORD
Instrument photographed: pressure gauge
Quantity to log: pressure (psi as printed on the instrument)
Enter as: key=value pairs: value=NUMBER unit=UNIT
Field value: value=50 unit=psi
